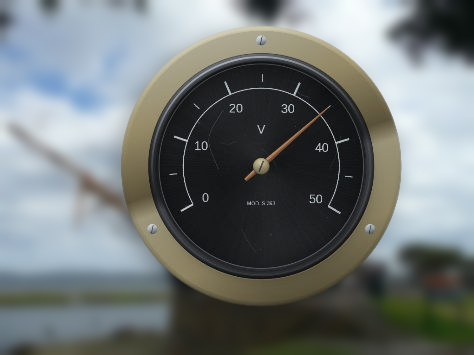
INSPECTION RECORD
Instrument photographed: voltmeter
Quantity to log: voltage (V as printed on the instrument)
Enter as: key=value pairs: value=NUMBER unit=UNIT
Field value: value=35 unit=V
